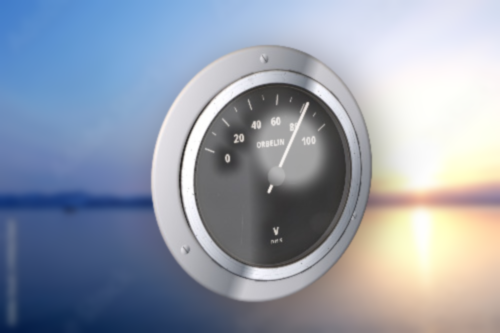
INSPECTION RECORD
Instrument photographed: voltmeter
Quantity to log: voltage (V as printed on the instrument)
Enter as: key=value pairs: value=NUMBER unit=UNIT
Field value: value=80 unit=V
